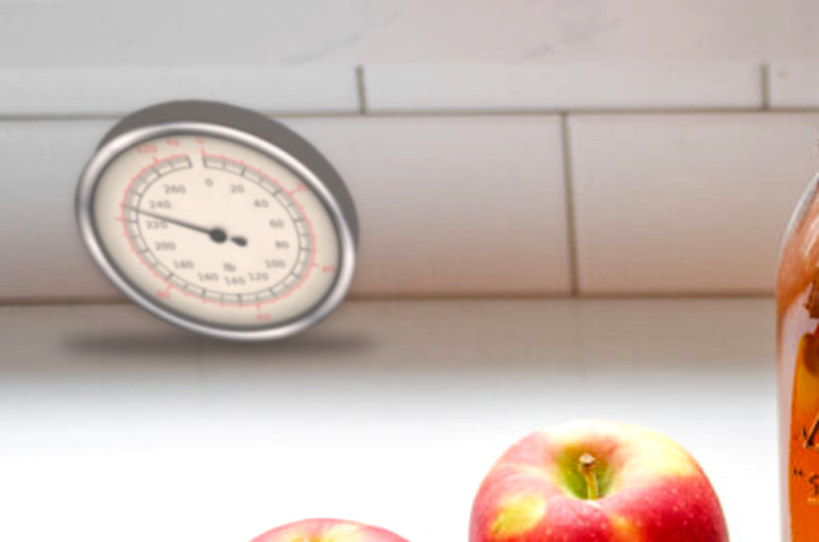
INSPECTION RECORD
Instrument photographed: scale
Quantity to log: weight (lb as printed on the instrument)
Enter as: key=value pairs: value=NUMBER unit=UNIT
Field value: value=230 unit=lb
